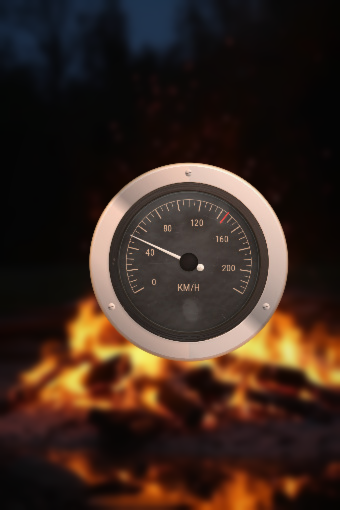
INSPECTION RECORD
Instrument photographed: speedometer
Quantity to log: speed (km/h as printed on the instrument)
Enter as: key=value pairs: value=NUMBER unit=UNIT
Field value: value=50 unit=km/h
